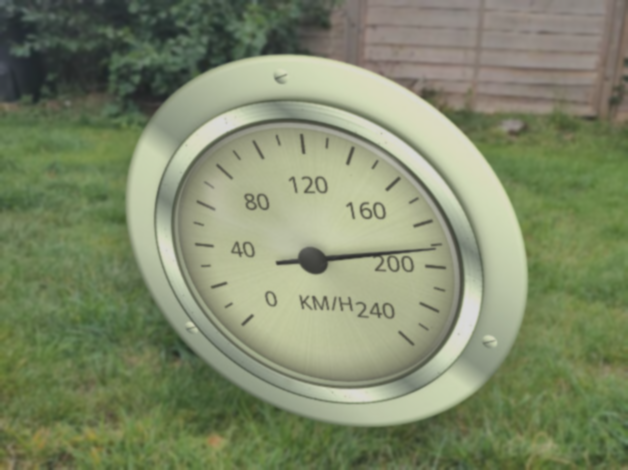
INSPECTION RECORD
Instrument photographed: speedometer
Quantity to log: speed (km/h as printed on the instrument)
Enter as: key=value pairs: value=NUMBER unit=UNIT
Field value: value=190 unit=km/h
